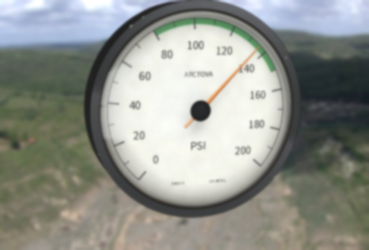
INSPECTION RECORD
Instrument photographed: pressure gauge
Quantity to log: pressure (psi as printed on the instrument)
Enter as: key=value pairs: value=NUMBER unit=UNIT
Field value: value=135 unit=psi
